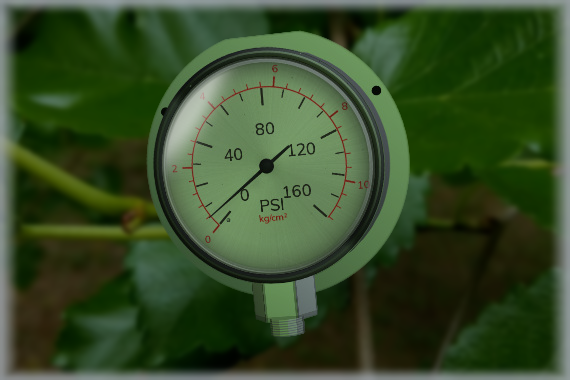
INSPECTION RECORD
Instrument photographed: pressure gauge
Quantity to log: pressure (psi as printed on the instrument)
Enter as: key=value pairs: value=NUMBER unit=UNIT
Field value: value=5 unit=psi
